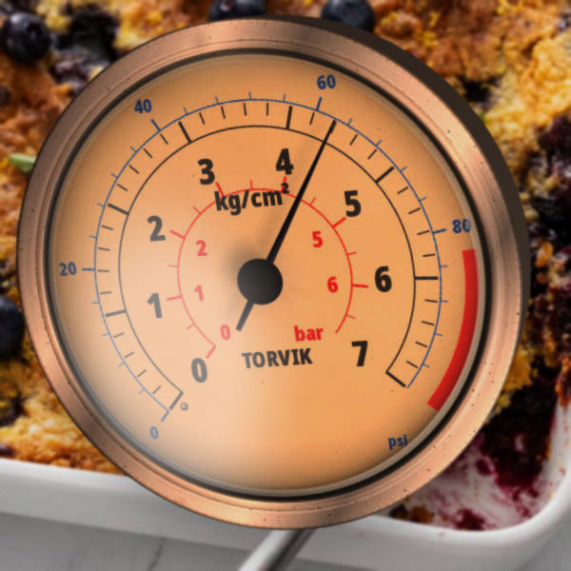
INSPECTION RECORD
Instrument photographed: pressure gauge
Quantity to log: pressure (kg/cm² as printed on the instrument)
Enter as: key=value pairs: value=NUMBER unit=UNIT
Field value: value=4.4 unit=kg/cm²
